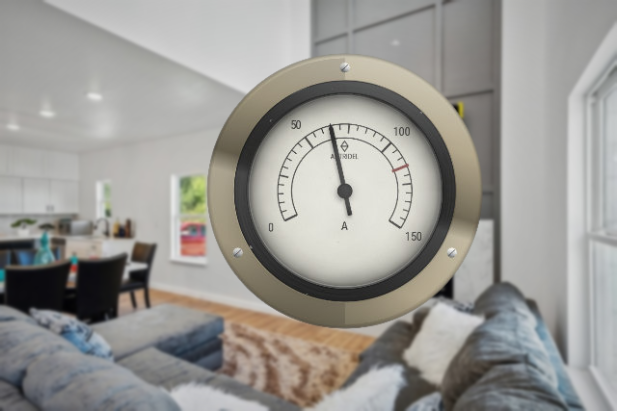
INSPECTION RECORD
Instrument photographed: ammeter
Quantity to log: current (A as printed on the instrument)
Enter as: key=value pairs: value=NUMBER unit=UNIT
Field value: value=65 unit=A
